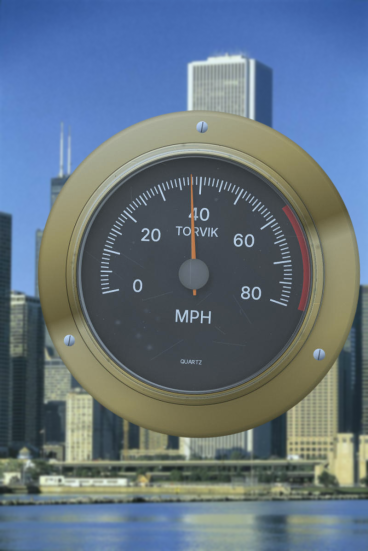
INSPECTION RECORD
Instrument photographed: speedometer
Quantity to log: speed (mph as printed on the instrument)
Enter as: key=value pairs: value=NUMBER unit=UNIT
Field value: value=38 unit=mph
